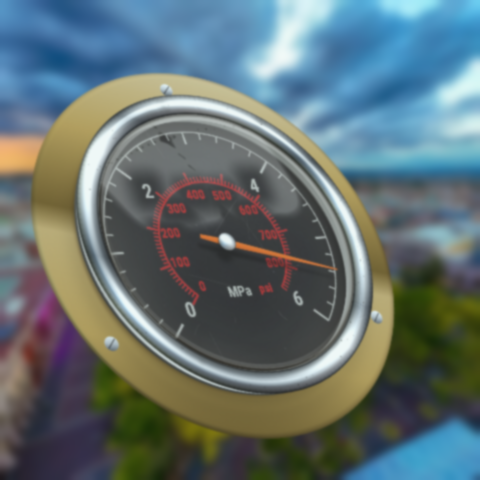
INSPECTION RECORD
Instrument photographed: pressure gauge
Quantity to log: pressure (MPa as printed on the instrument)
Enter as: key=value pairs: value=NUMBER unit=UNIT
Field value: value=5.4 unit=MPa
